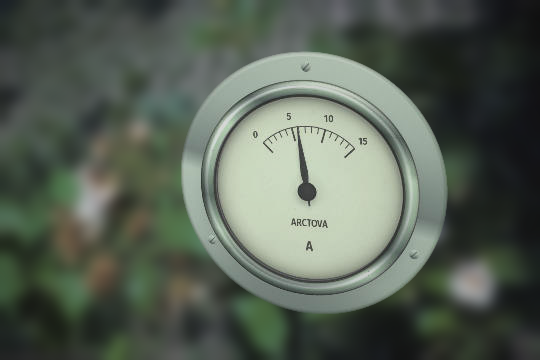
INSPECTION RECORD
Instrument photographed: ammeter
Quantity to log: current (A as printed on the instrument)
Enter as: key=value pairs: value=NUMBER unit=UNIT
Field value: value=6 unit=A
